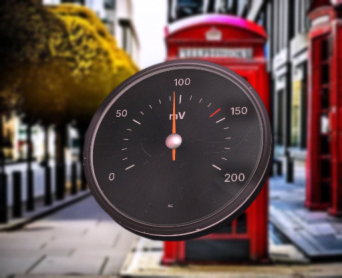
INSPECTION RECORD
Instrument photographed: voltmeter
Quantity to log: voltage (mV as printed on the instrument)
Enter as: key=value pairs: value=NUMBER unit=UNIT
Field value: value=95 unit=mV
